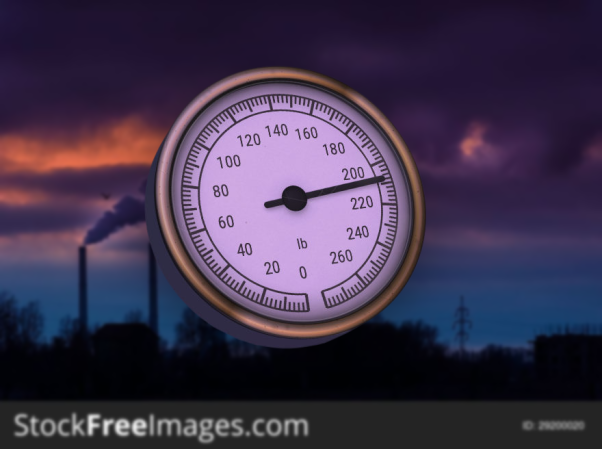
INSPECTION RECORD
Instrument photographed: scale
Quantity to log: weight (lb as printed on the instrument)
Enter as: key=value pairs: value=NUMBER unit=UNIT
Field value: value=208 unit=lb
